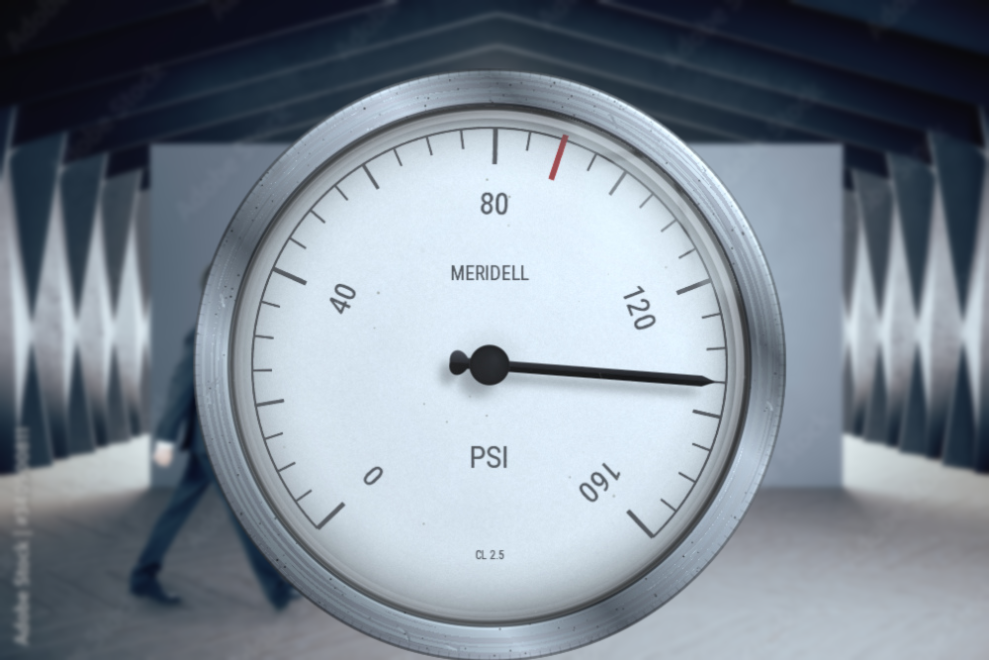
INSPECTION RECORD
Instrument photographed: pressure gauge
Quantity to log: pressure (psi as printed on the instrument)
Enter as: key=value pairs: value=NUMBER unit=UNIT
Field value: value=135 unit=psi
